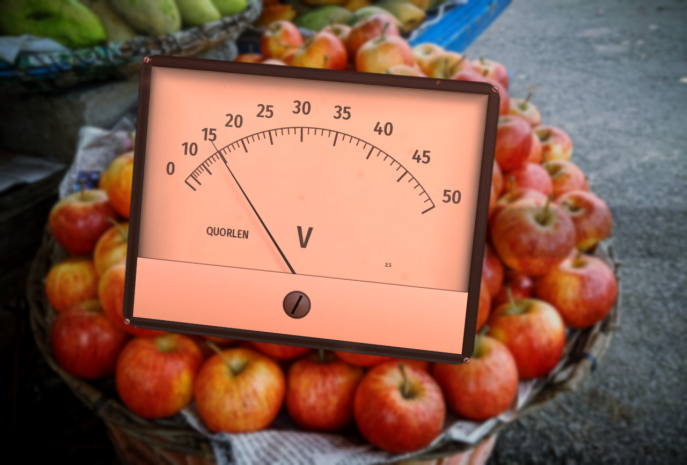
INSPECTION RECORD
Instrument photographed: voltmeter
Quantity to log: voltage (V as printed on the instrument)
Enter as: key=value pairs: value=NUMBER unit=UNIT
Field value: value=15 unit=V
